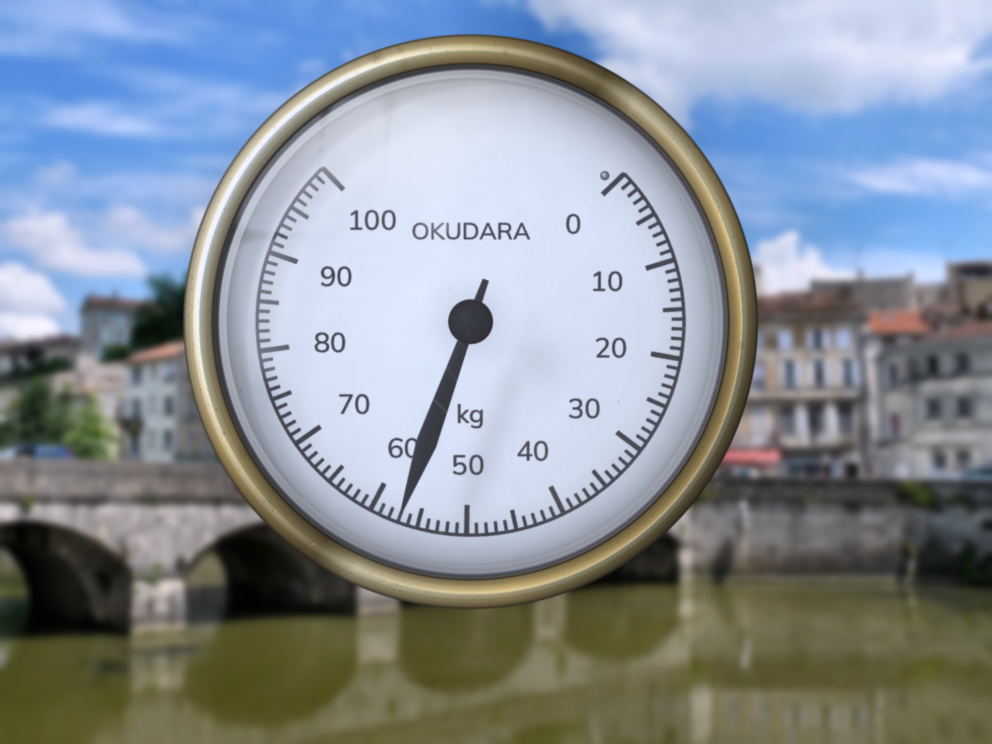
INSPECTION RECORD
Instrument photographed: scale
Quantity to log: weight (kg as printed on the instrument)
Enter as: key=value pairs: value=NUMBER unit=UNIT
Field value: value=57 unit=kg
